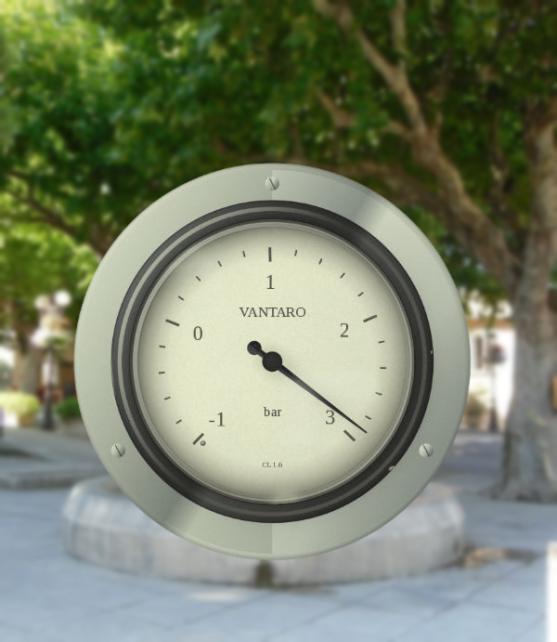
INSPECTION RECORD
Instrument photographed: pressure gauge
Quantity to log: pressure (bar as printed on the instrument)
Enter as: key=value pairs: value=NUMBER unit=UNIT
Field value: value=2.9 unit=bar
